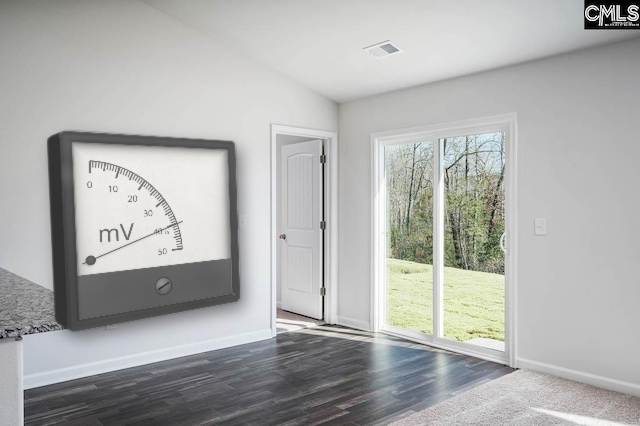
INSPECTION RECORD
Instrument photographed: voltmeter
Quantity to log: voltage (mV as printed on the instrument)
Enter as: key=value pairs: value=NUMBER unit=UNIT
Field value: value=40 unit=mV
